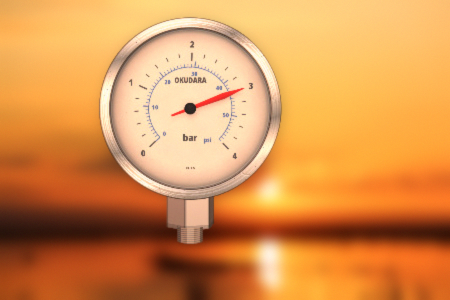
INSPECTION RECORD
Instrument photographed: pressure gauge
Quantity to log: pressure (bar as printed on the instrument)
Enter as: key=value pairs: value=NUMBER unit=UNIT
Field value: value=3 unit=bar
